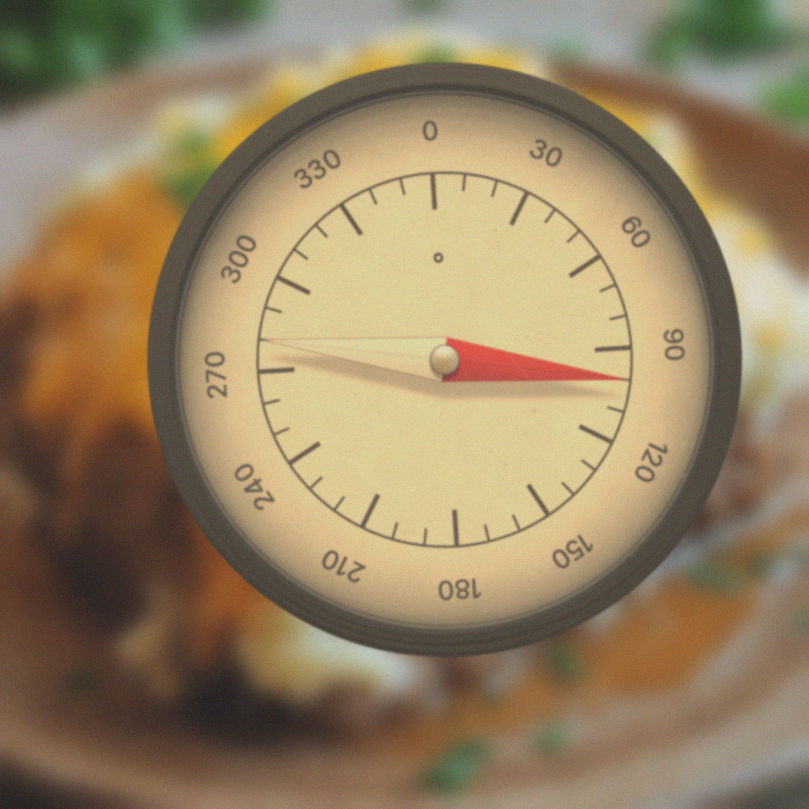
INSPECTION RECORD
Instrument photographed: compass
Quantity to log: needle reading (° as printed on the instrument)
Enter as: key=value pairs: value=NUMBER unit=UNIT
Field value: value=100 unit=°
